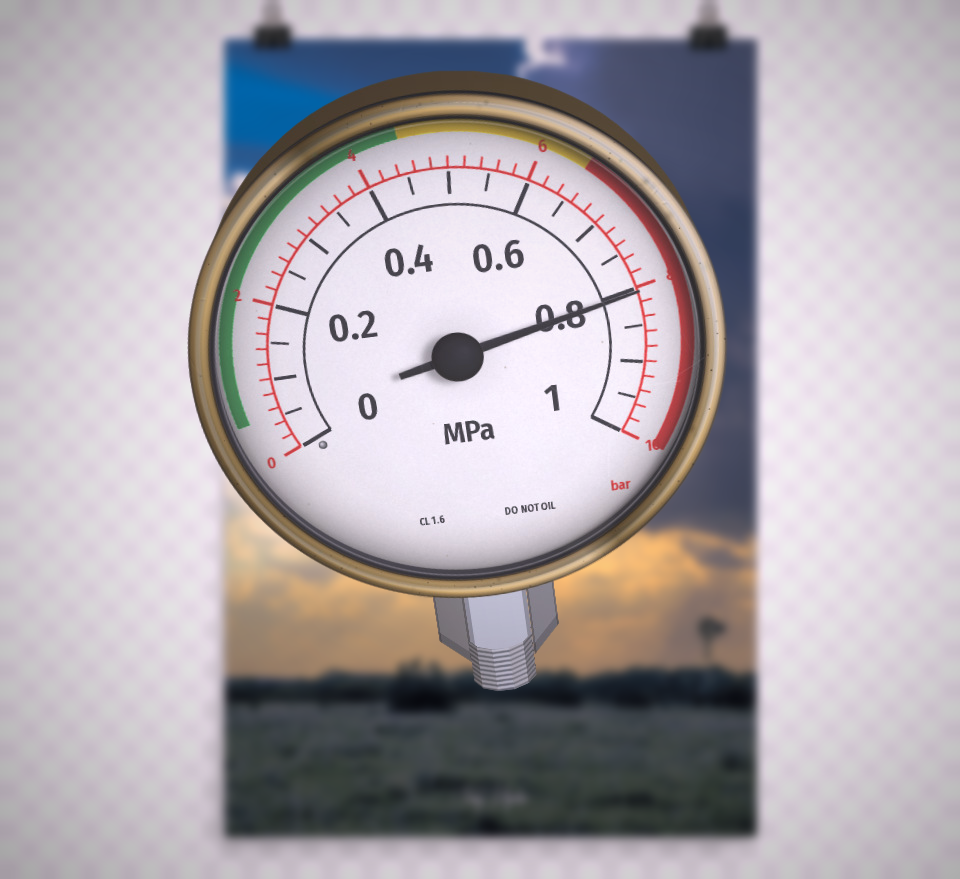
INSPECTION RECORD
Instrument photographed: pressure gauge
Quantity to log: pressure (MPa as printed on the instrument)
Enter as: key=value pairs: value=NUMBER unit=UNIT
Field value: value=0.8 unit=MPa
